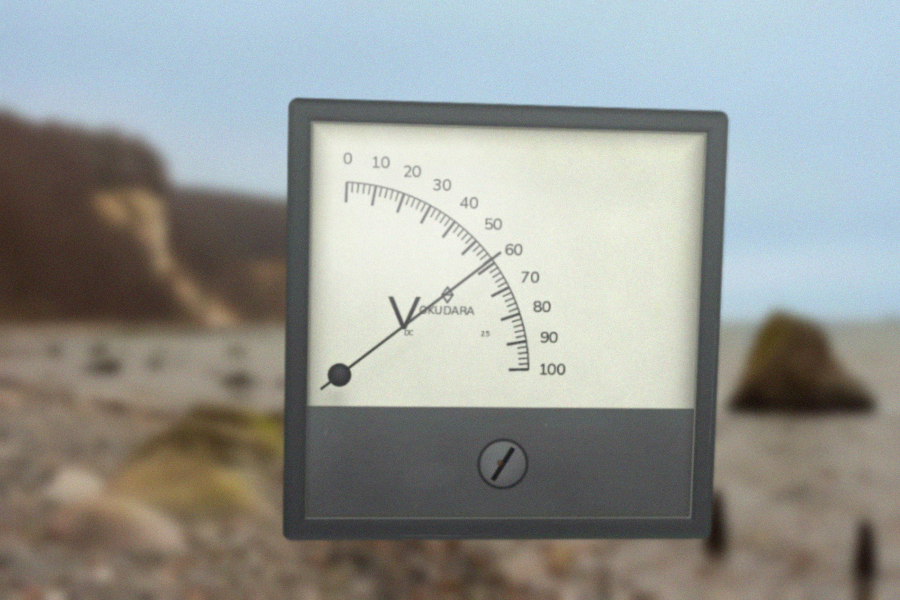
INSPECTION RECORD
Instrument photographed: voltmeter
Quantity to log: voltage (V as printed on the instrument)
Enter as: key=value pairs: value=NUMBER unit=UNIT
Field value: value=58 unit=V
